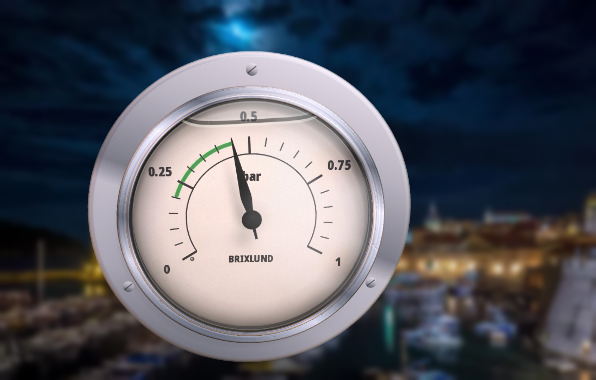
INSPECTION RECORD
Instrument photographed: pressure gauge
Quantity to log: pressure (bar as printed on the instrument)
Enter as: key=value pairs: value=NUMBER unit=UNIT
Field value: value=0.45 unit=bar
